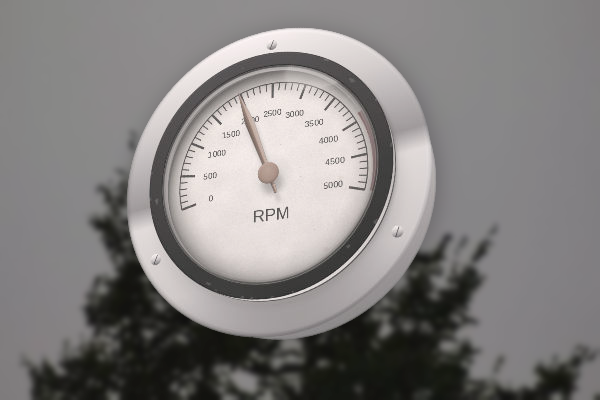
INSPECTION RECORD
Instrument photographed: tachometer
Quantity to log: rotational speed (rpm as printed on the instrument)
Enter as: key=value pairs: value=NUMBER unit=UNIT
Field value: value=2000 unit=rpm
